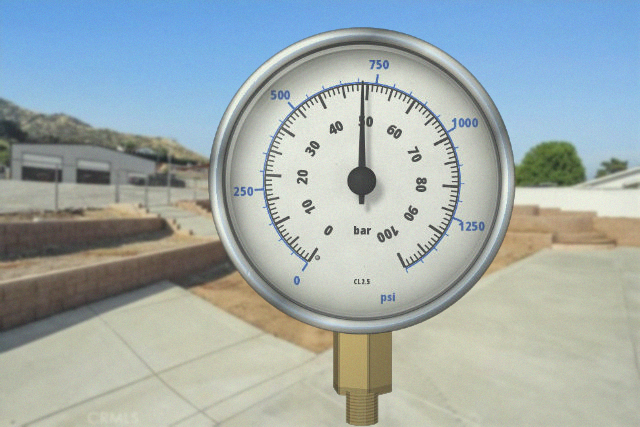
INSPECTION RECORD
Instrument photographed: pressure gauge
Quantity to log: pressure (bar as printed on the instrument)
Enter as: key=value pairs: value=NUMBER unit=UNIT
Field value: value=49 unit=bar
